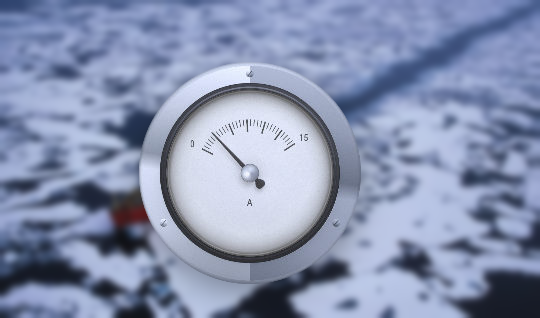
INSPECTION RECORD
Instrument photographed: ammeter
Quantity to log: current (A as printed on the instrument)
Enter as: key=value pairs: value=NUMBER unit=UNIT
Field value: value=2.5 unit=A
